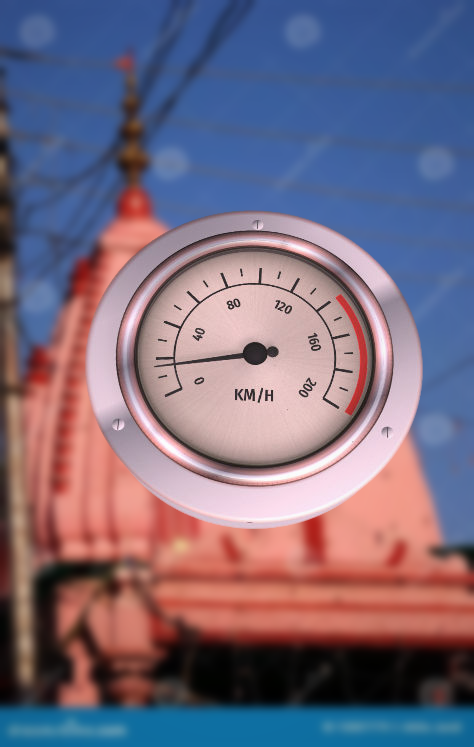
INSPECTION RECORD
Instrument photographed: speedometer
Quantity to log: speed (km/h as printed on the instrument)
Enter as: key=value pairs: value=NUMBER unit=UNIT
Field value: value=15 unit=km/h
